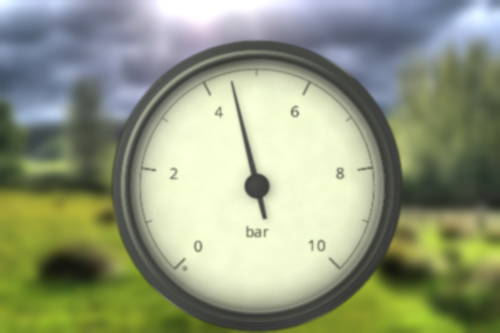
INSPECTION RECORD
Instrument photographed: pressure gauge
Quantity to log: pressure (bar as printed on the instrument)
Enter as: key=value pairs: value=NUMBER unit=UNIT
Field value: value=4.5 unit=bar
